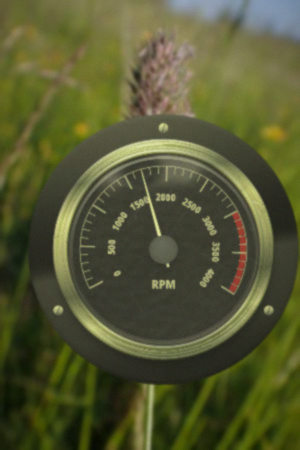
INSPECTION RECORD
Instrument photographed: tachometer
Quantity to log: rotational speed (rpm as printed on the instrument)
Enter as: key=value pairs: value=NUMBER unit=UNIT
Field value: value=1700 unit=rpm
